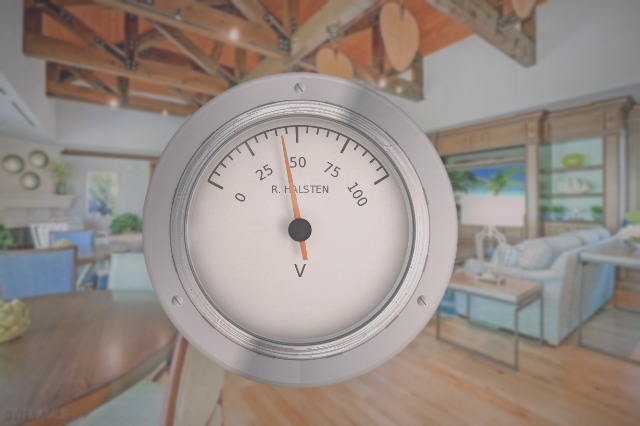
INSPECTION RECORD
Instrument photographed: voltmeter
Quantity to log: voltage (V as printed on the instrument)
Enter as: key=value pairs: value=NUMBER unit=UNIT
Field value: value=42.5 unit=V
